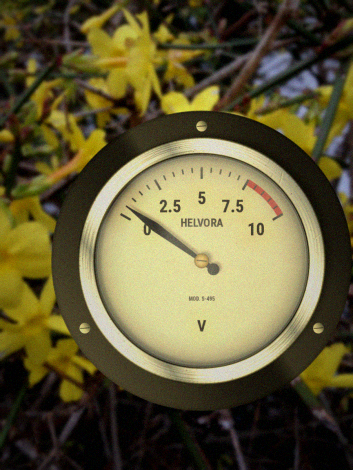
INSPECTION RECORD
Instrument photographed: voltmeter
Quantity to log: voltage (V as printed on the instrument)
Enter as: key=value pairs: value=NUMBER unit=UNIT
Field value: value=0.5 unit=V
